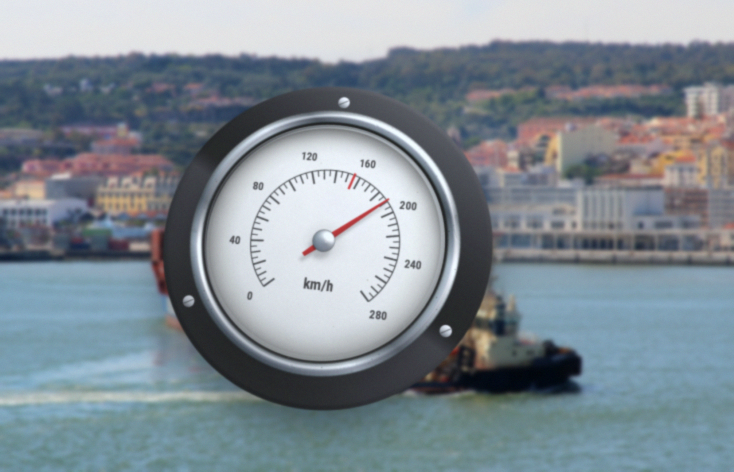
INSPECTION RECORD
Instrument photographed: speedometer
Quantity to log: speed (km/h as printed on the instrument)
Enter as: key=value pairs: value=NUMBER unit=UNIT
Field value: value=190 unit=km/h
